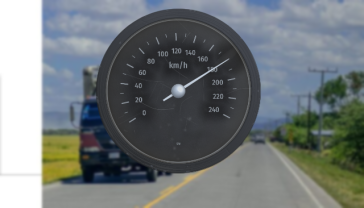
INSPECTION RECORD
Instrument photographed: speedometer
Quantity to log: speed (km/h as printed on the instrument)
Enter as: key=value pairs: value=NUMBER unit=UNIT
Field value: value=180 unit=km/h
